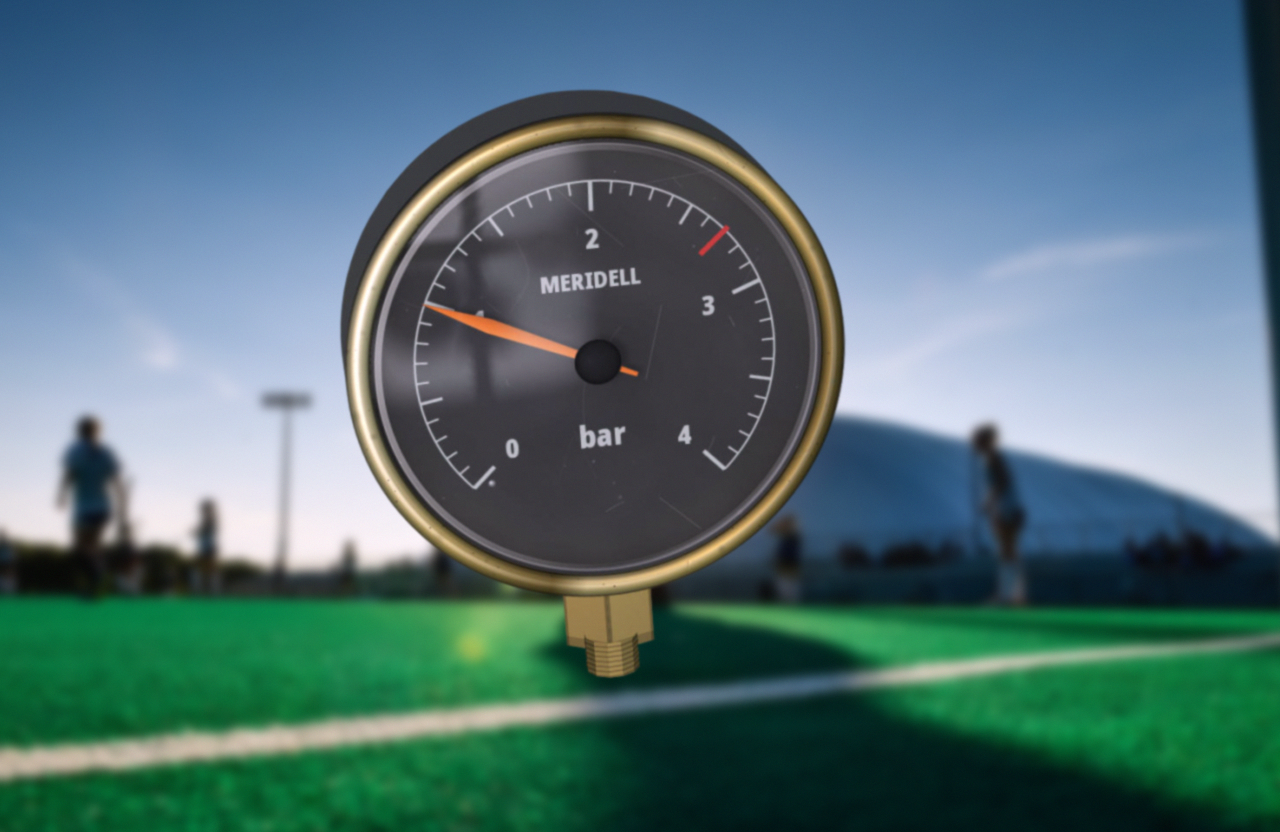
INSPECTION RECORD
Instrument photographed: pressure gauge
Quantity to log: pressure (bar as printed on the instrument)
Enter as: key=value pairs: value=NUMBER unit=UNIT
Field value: value=1 unit=bar
